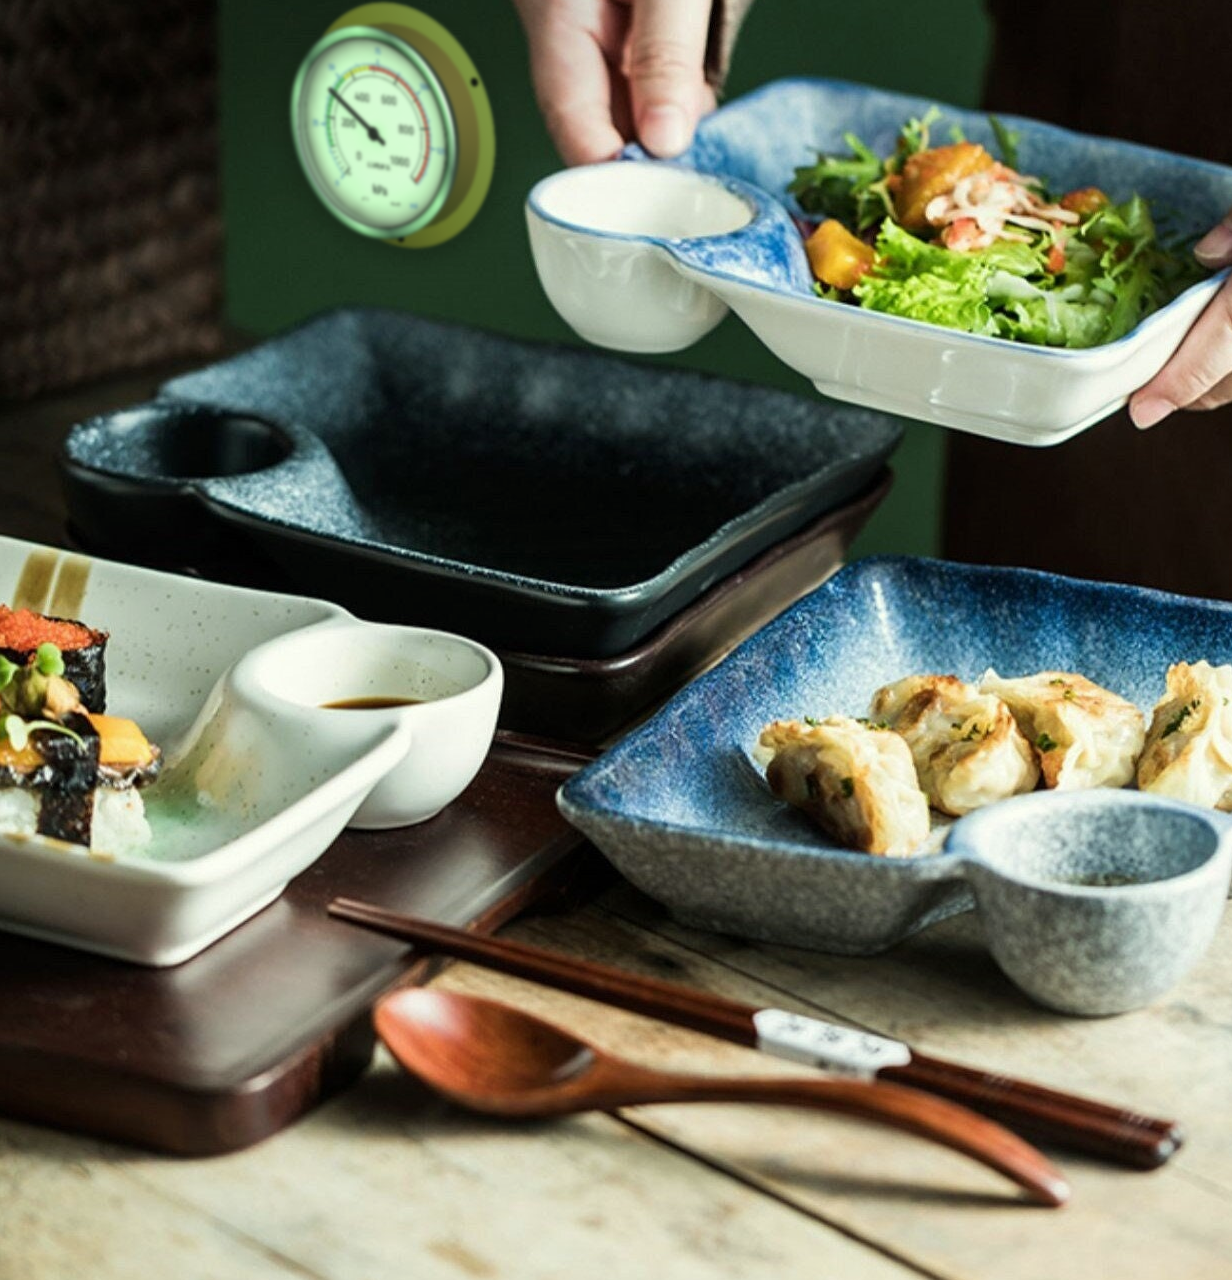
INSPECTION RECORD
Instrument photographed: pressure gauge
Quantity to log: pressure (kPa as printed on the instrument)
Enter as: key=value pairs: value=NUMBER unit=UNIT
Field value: value=300 unit=kPa
